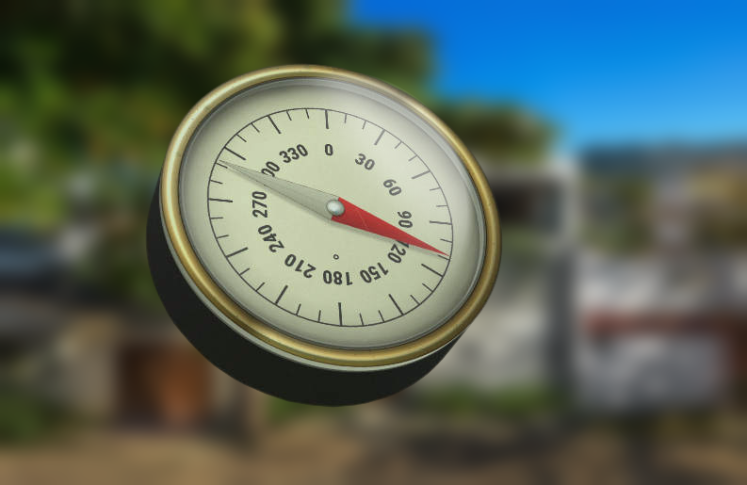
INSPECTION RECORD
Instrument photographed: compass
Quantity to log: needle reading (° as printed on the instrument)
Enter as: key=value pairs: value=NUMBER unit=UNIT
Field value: value=110 unit=°
